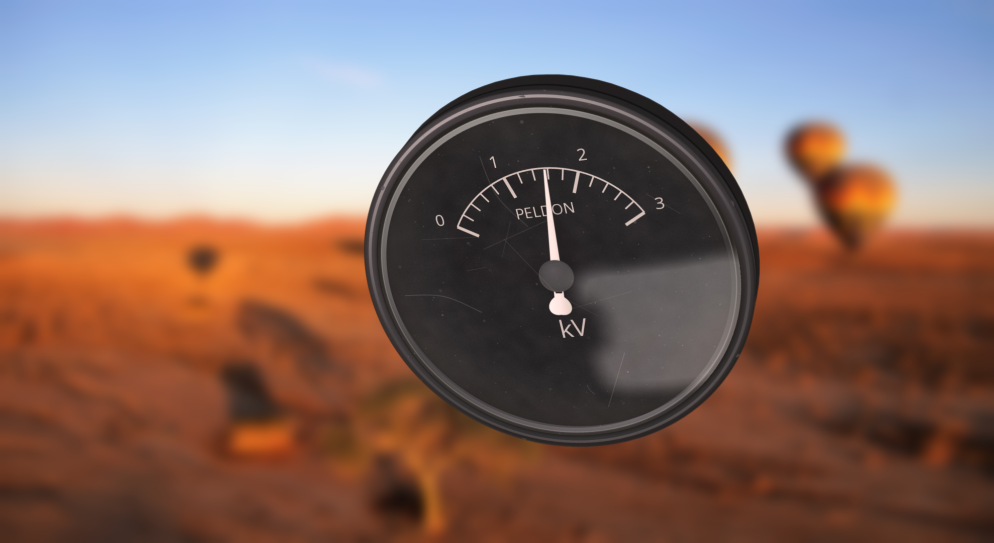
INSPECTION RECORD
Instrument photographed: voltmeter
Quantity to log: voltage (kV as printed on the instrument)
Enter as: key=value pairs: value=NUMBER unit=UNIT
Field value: value=1.6 unit=kV
